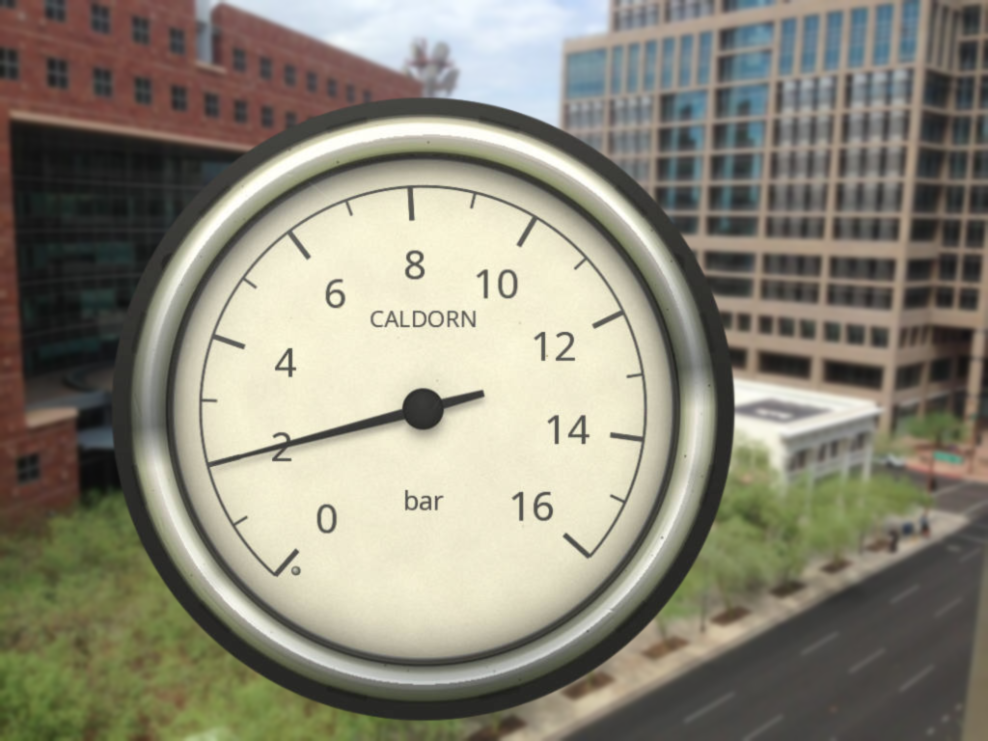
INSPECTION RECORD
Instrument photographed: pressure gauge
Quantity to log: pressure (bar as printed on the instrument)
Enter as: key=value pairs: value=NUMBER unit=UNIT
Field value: value=2 unit=bar
